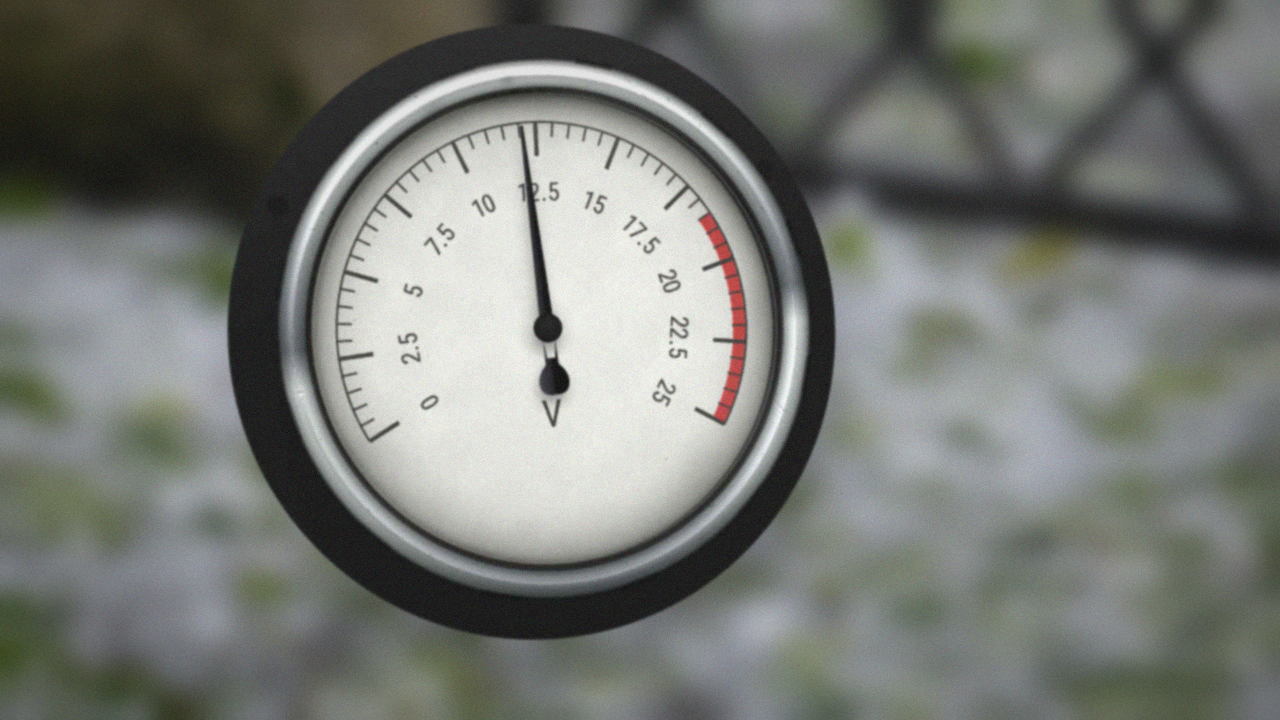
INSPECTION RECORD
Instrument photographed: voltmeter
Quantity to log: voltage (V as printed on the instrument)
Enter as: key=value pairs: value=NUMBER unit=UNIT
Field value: value=12 unit=V
